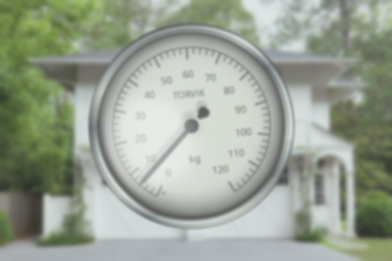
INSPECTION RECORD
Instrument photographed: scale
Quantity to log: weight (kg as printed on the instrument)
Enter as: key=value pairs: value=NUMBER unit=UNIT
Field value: value=6 unit=kg
